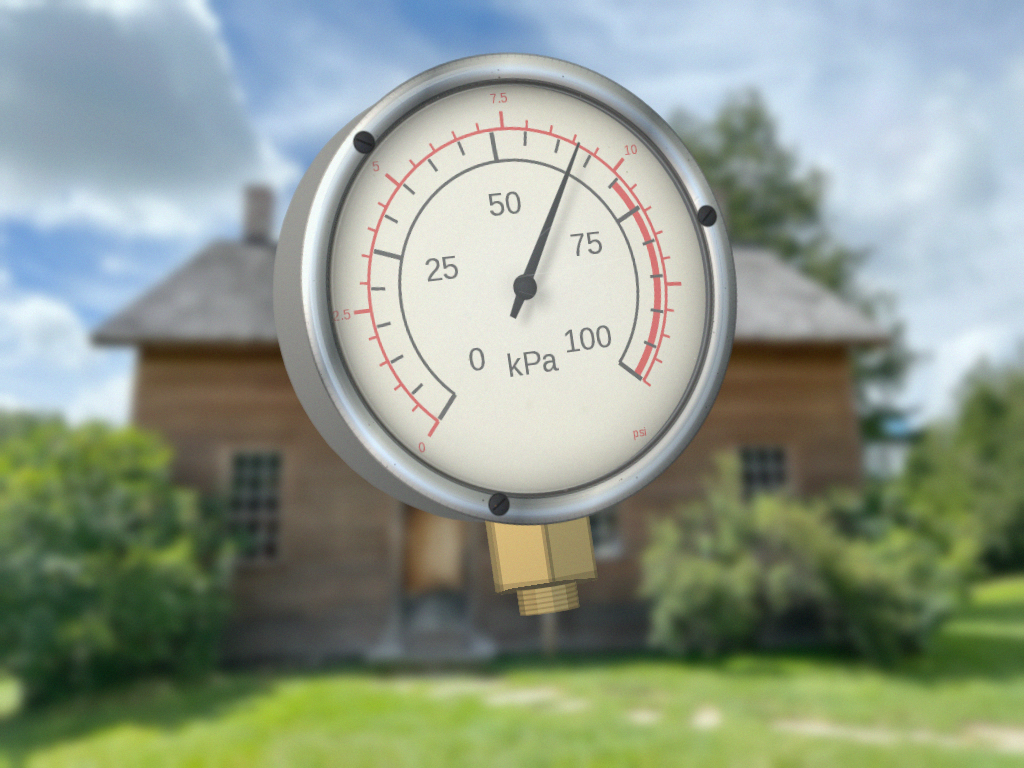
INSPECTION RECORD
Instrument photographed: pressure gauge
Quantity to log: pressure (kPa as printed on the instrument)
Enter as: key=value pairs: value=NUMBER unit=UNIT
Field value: value=62.5 unit=kPa
